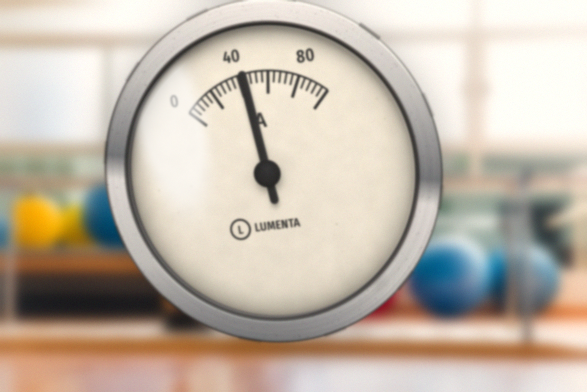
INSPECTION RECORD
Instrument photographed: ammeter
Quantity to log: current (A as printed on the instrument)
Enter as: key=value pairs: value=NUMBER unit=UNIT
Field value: value=44 unit=A
